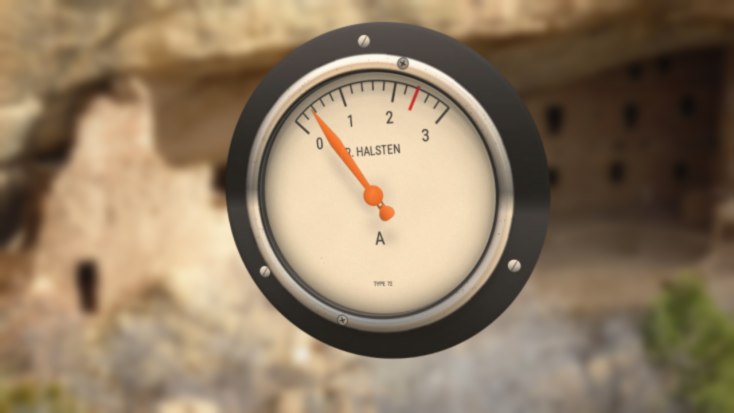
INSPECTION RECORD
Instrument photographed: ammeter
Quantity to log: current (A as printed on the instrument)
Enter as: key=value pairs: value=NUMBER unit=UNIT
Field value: value=0.4 unit=A
